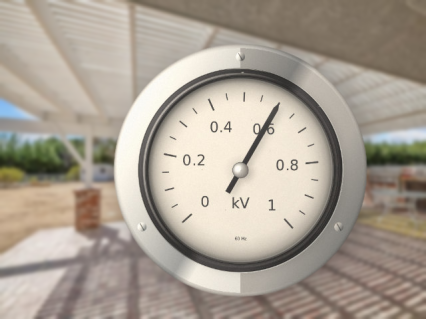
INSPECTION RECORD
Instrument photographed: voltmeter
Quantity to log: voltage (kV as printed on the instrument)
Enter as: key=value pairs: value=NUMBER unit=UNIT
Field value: value=0.6 unit=kV
